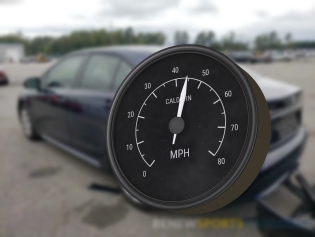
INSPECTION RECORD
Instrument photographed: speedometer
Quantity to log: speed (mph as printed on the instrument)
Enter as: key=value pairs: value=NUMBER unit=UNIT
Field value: value=45 unit=mph
